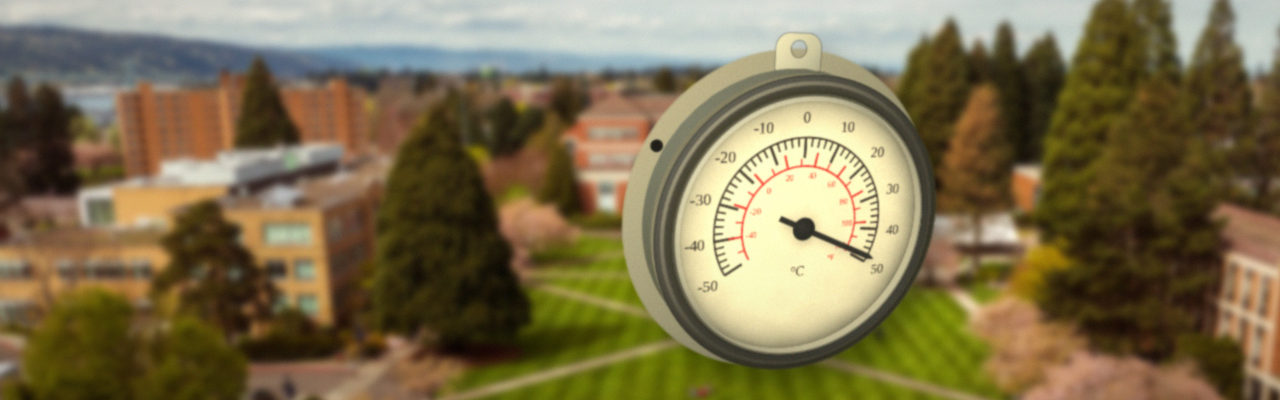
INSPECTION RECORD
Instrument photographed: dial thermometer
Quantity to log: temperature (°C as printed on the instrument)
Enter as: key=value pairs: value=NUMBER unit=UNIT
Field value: value=48 unit=°C
